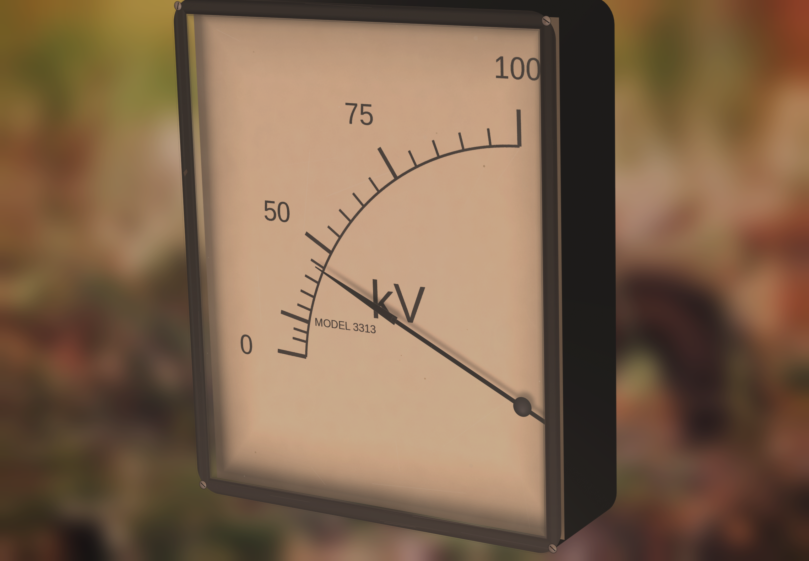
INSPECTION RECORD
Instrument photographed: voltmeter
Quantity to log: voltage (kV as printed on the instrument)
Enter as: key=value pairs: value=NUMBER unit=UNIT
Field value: value=45 unit=kV
